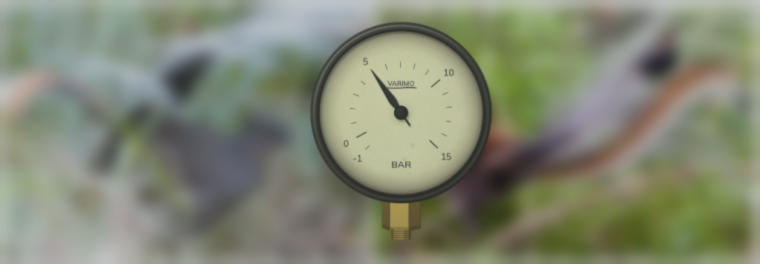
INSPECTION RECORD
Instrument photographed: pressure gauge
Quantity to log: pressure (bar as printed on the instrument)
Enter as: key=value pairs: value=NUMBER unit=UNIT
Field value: value=5 unit=bar
